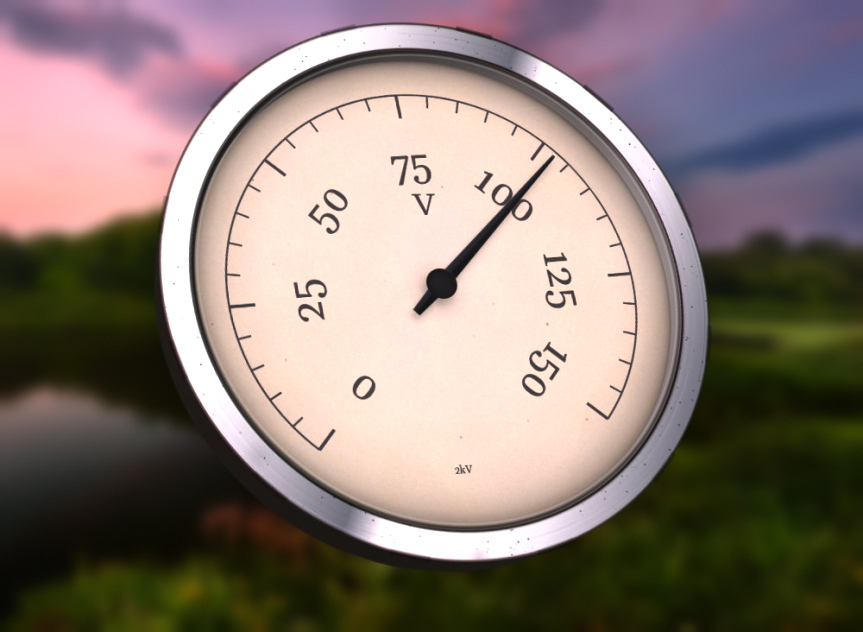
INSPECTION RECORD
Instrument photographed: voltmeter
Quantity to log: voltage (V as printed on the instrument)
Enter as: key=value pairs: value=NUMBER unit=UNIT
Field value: value=102.5 unit=V
